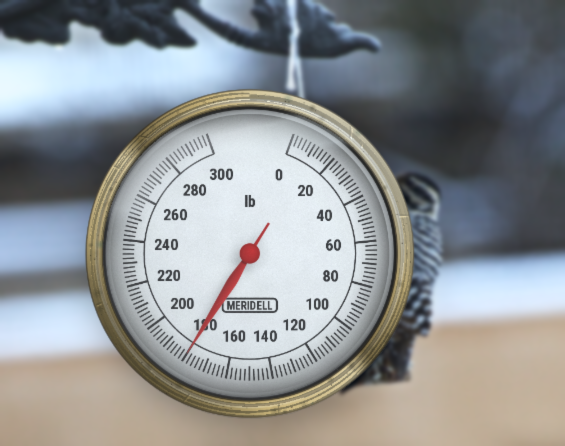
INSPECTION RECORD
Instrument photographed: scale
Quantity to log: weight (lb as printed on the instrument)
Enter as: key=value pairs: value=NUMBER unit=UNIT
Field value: value=180 unit=lb
